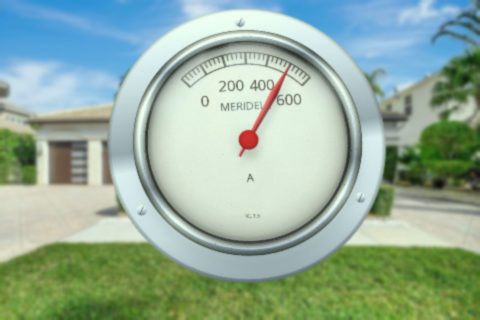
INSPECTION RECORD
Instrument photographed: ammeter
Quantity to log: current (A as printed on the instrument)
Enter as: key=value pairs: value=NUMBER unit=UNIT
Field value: value=500 unit=A
